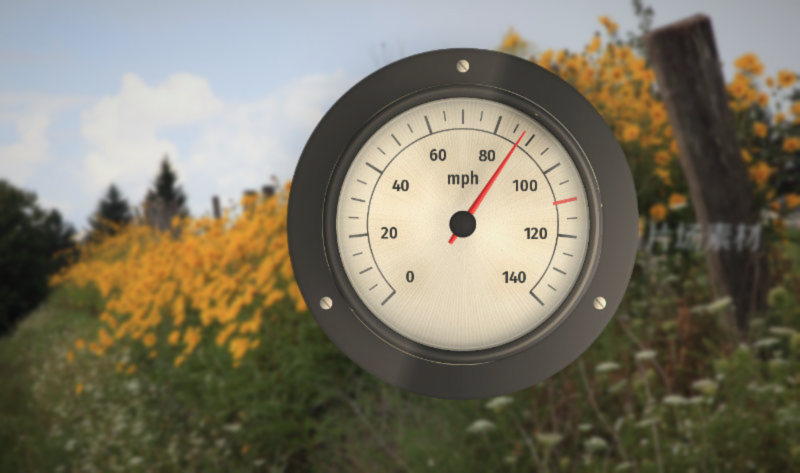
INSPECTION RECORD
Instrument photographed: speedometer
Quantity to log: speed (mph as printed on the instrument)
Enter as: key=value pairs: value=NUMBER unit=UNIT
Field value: value=87.5 unit=mph
